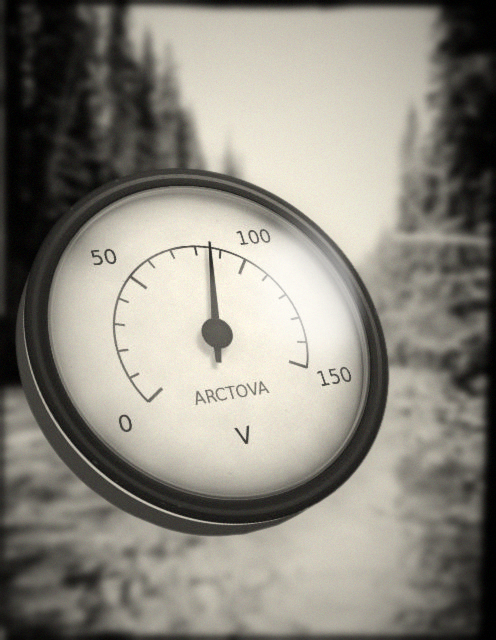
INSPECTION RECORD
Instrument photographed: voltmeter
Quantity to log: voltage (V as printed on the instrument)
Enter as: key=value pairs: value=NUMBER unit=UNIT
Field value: value=85 unit=V
